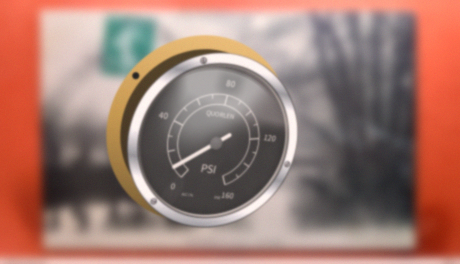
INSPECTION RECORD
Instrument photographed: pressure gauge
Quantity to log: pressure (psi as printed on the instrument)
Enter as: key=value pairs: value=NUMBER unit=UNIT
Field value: value=10 unit=psi
